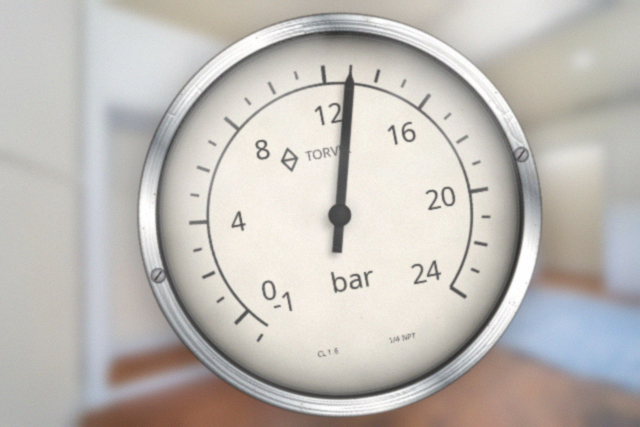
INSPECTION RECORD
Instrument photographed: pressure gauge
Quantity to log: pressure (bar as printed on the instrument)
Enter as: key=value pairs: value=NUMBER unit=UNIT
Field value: value=13 unit=bar
